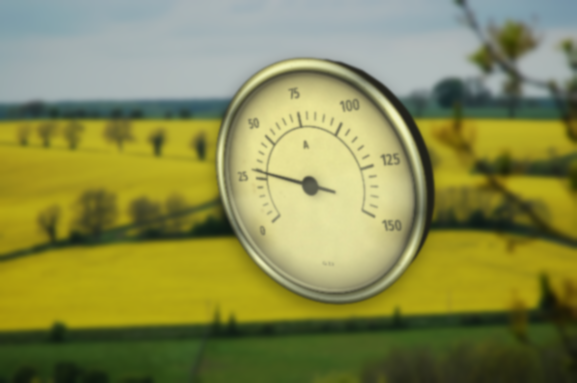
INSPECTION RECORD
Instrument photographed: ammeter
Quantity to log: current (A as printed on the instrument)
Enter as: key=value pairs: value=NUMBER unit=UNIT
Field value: value=30 unit=A
